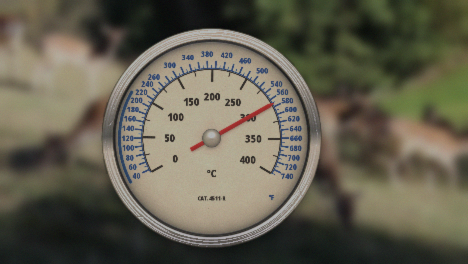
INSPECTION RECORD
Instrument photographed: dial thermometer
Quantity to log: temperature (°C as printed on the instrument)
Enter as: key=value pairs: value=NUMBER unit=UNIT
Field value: value=300 unit=°C
